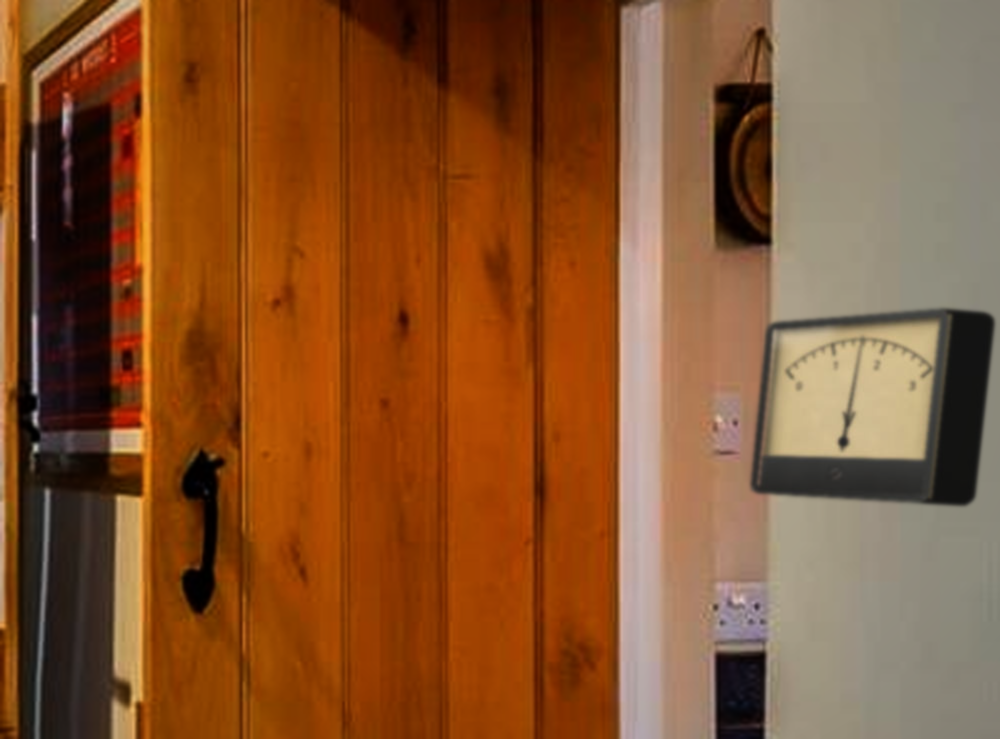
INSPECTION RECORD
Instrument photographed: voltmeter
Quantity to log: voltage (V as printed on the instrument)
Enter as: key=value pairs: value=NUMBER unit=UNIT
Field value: value=1.6 unit=V
